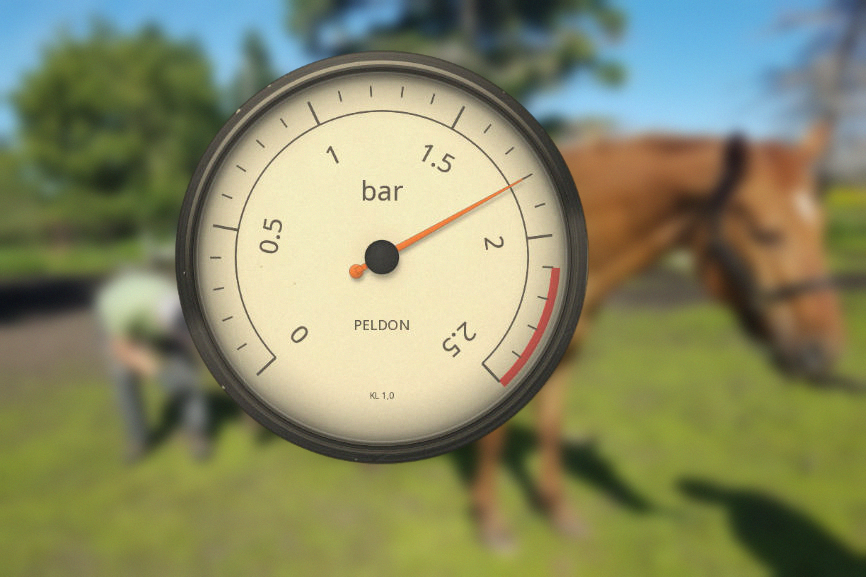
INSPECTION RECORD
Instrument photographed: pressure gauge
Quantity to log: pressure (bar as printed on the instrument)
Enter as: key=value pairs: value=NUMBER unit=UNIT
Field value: value=1.8 unit=bar
